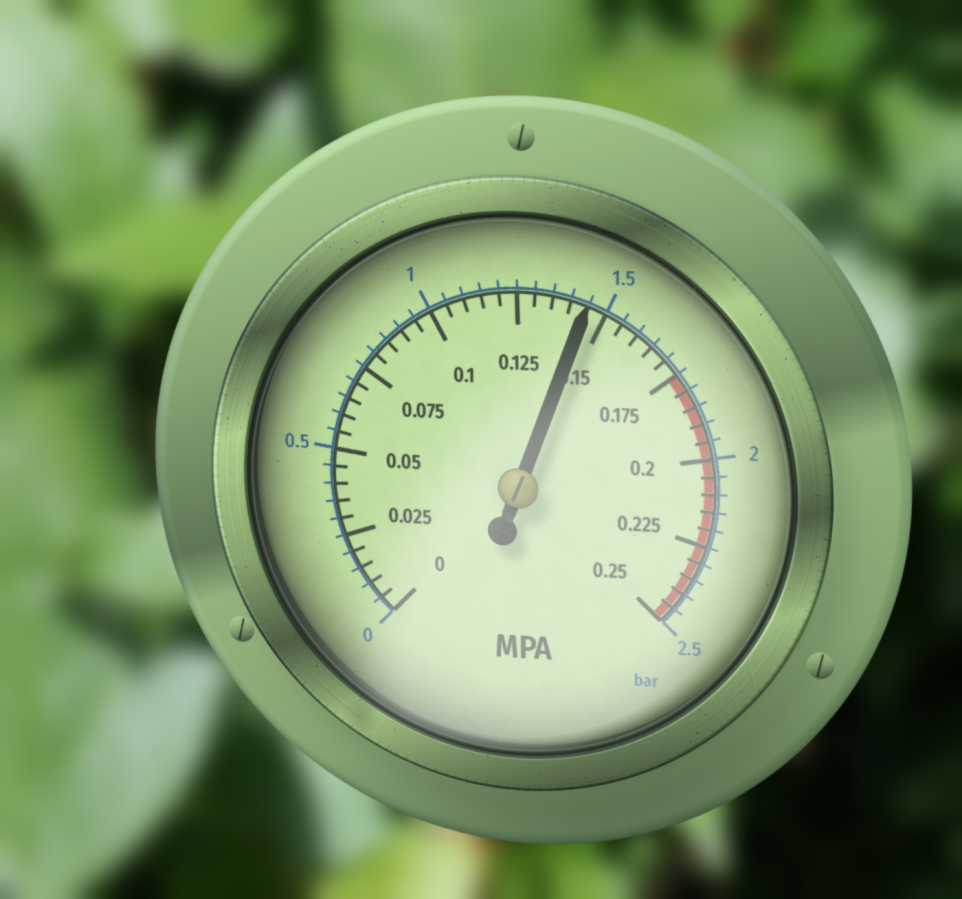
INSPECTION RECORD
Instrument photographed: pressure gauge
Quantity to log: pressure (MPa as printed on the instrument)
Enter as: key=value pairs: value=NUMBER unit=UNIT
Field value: value=0.145 unit=MPa
